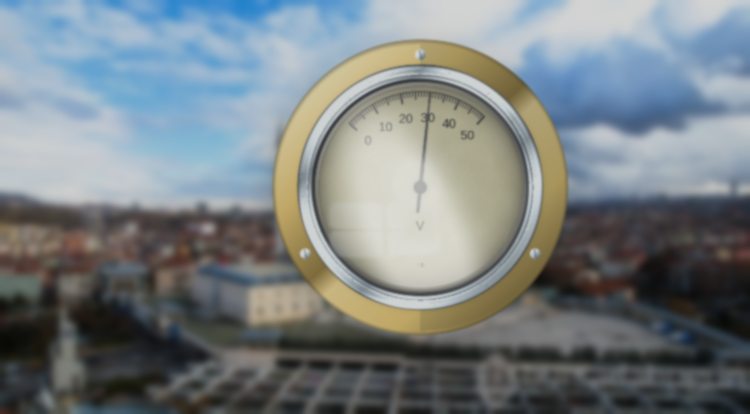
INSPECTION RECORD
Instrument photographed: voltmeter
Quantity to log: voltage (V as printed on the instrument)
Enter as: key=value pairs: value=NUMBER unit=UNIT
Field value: value=30 unit=V
